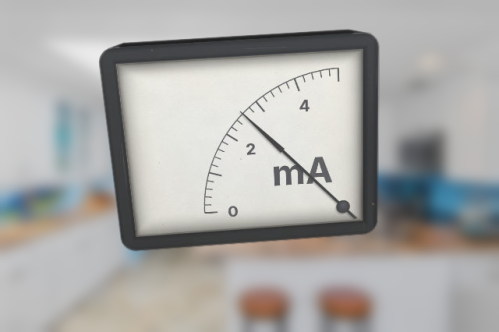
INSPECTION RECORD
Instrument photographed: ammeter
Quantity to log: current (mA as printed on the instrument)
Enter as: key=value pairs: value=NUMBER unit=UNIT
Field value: value=2.6 unit=mA
